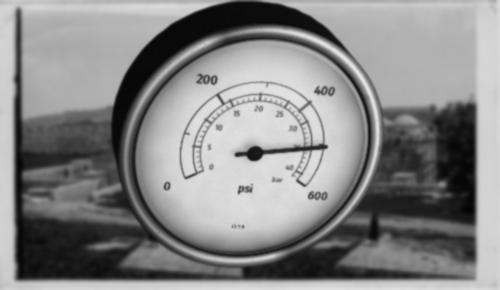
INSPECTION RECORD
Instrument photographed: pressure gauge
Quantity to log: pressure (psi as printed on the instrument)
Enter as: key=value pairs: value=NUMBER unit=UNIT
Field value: value=500 unit=psi
